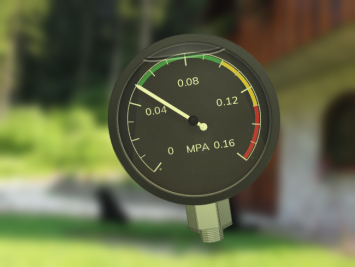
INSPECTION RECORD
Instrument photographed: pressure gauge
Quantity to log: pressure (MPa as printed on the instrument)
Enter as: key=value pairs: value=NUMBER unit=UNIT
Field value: value=0.05 unit=MPa
